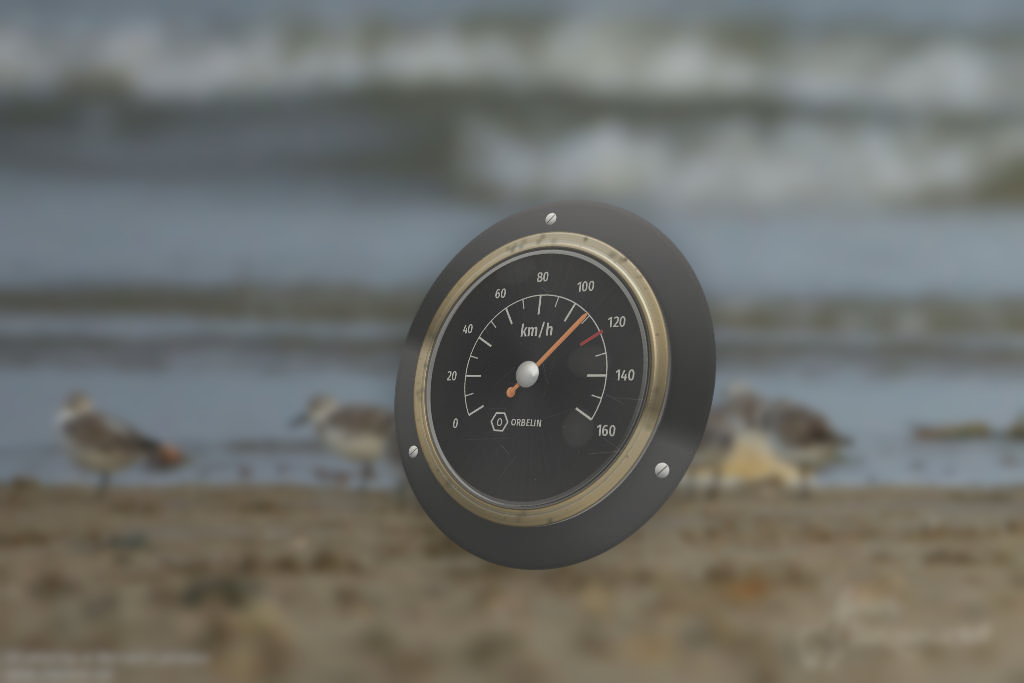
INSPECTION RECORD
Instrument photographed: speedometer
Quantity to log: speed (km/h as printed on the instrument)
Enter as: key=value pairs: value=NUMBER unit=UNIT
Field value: value=110 unit=km/h
